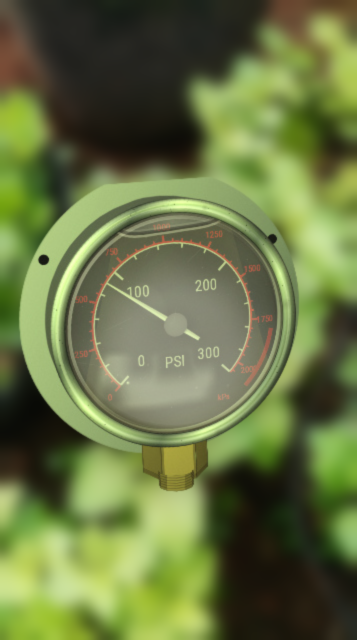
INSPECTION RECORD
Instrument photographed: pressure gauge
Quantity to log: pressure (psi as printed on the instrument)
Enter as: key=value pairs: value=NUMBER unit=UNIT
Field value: value=90 unit=psi
